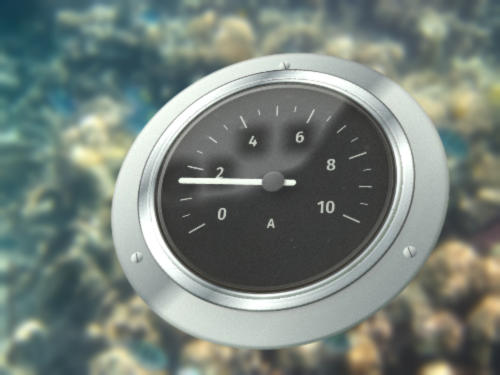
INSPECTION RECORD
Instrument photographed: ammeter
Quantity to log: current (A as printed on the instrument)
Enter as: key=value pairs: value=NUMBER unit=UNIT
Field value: value=1.5 unit=A
